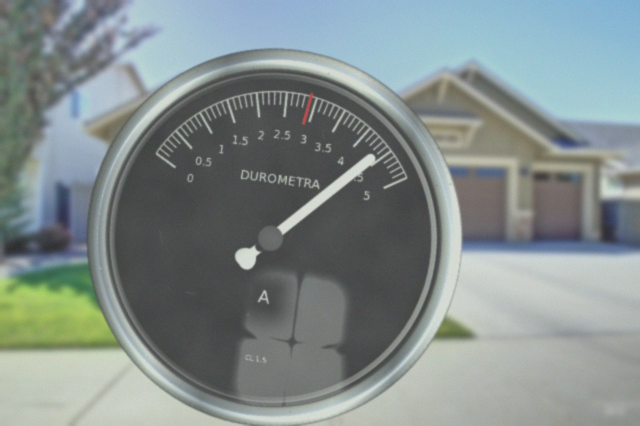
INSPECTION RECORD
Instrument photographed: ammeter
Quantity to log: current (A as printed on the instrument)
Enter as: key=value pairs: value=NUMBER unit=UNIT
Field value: value=4.4 unit=A
